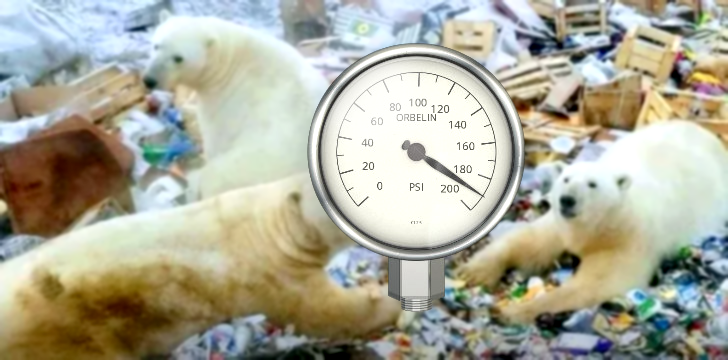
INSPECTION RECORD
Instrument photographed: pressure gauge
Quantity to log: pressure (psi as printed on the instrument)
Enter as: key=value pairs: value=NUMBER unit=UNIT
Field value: value=190 unit=psi
